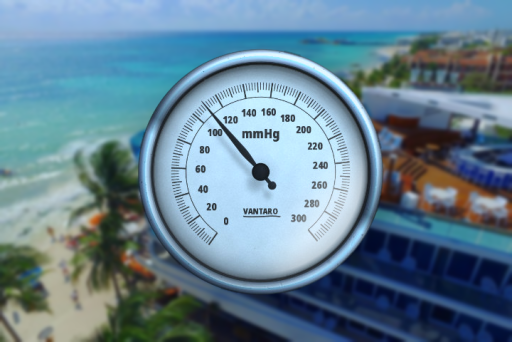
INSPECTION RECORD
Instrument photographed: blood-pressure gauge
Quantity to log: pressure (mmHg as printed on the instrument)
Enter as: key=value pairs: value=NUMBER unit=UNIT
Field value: value=110 unit=mmHg
